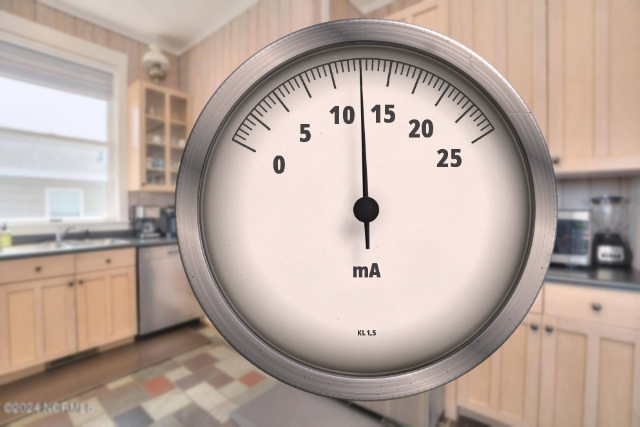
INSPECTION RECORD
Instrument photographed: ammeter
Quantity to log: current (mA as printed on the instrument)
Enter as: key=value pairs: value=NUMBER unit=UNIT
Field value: value=12.5 unit=mA
